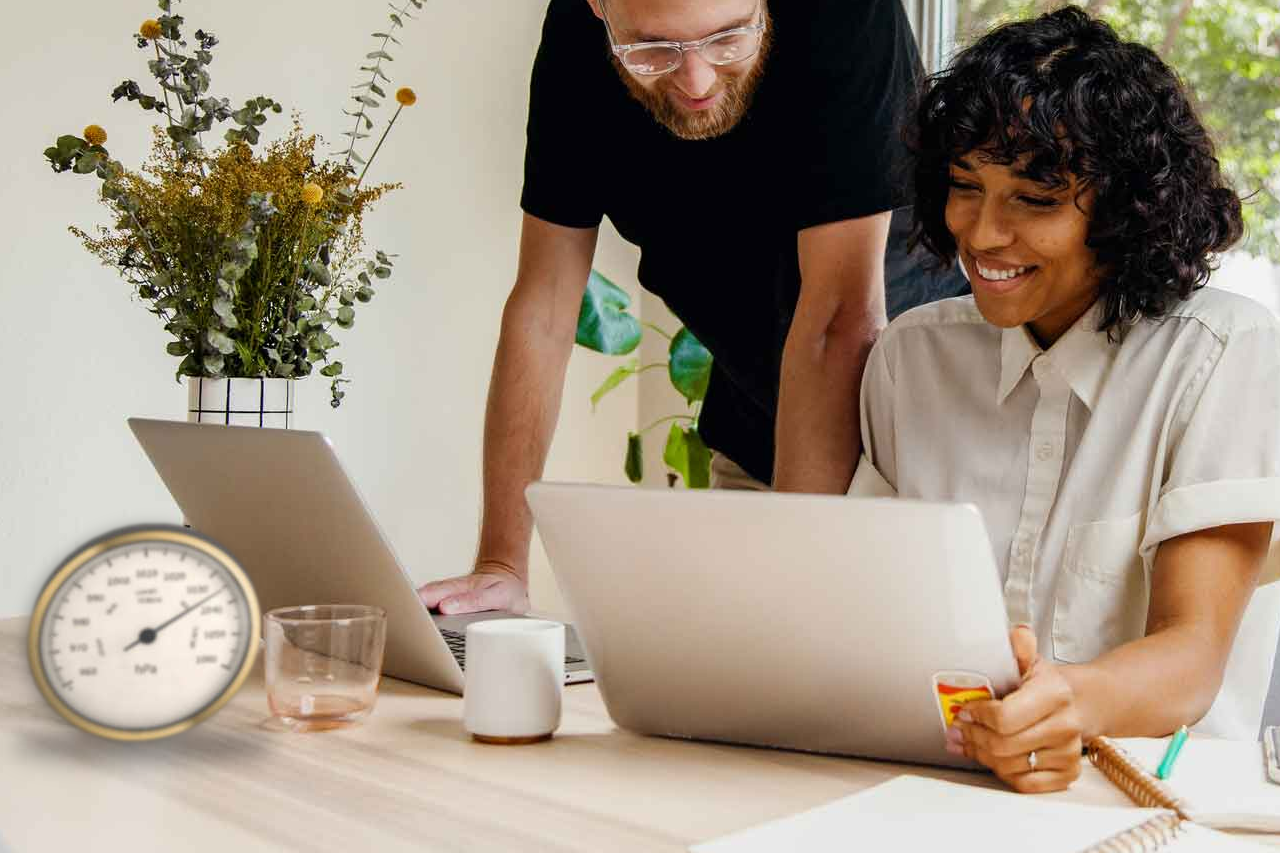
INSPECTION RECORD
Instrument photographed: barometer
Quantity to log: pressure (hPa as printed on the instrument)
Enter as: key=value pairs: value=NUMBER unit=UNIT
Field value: value=1035 unit=hPa
